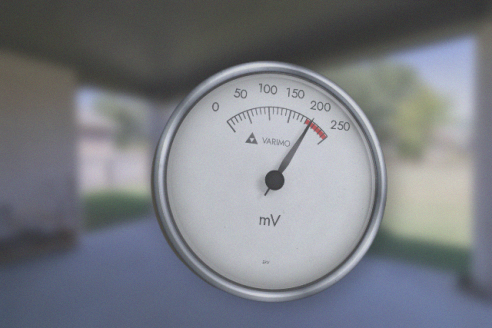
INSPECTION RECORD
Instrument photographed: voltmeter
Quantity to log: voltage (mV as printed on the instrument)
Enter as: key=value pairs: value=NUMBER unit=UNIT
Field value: value=200 unit=mV
